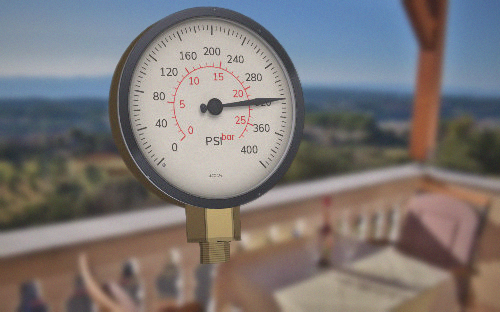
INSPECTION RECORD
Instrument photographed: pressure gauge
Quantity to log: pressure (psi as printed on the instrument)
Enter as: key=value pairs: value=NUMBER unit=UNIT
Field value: value=320 unit=psi
